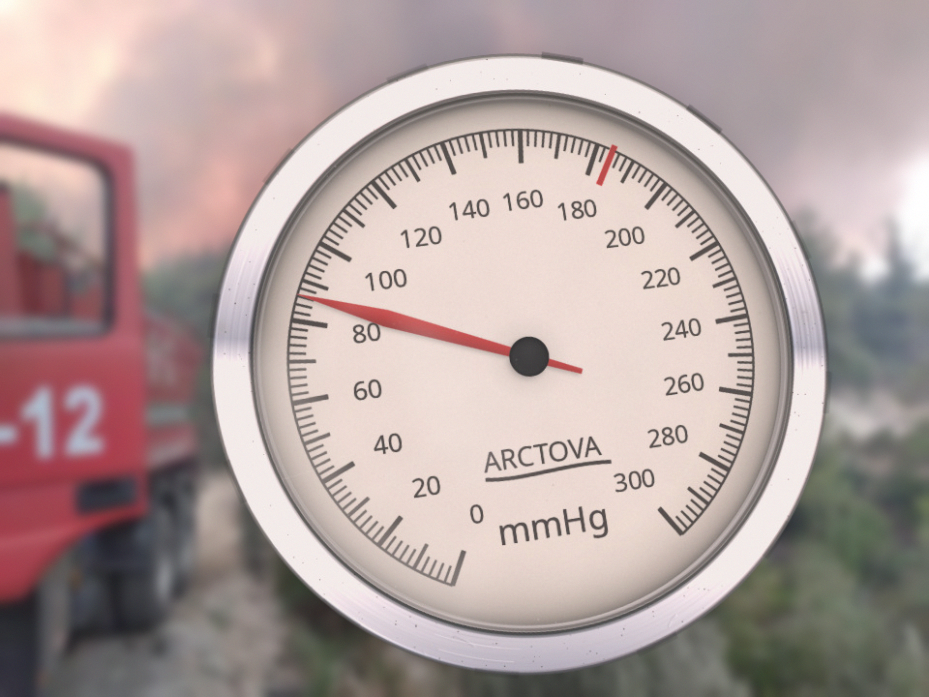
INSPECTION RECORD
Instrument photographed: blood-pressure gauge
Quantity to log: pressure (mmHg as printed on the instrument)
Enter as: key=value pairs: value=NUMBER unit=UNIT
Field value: value=86 unit=mmHg
